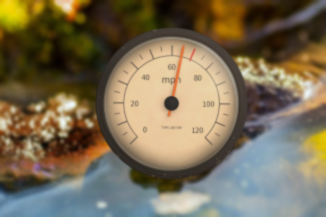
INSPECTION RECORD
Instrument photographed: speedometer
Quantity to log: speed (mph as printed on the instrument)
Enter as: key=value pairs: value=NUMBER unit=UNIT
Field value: value=65 unit=mph
